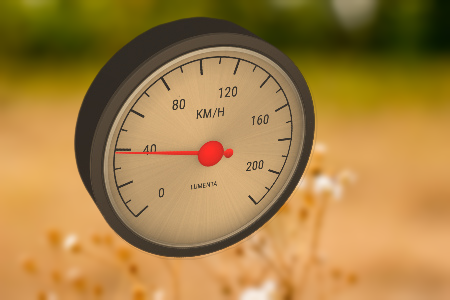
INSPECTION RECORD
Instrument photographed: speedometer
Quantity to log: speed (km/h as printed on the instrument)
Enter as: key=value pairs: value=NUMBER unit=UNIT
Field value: value=40 unit=km/h
